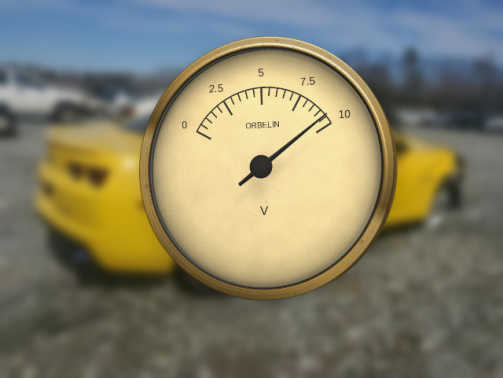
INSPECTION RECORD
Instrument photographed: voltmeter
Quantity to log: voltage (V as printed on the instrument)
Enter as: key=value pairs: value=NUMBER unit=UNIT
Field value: value=9.5 unit=V
